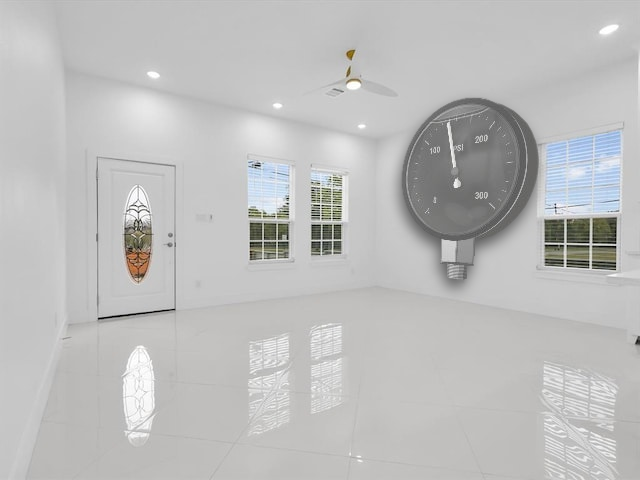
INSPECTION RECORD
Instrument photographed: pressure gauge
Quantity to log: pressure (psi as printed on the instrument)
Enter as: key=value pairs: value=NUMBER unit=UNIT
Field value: value=140 unit=psi
